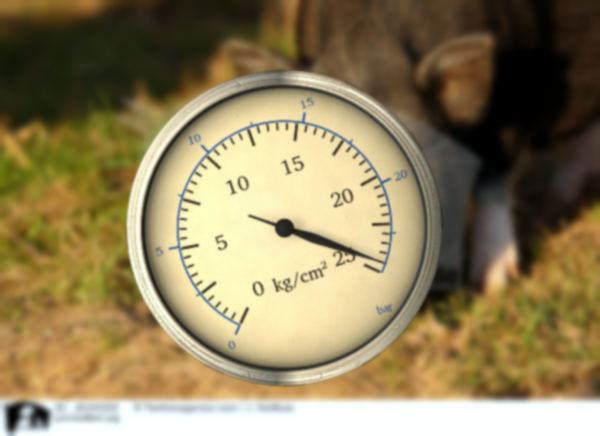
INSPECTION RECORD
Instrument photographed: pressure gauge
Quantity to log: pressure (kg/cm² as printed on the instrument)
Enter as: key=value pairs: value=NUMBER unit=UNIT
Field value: value=24.5 unit=kg/cm²
